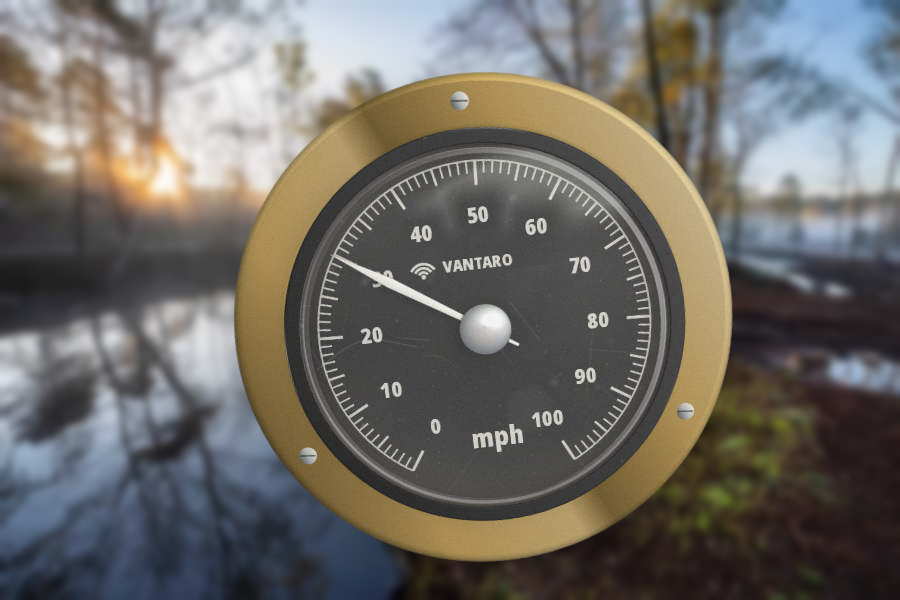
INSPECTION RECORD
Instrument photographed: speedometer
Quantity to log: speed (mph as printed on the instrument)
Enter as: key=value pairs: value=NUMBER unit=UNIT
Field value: value=30 unit=mph
